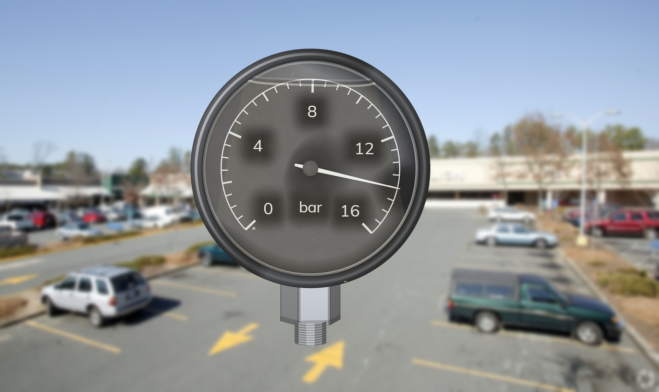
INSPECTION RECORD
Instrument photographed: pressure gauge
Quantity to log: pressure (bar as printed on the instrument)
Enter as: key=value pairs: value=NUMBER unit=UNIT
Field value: value=14 unit=bar
